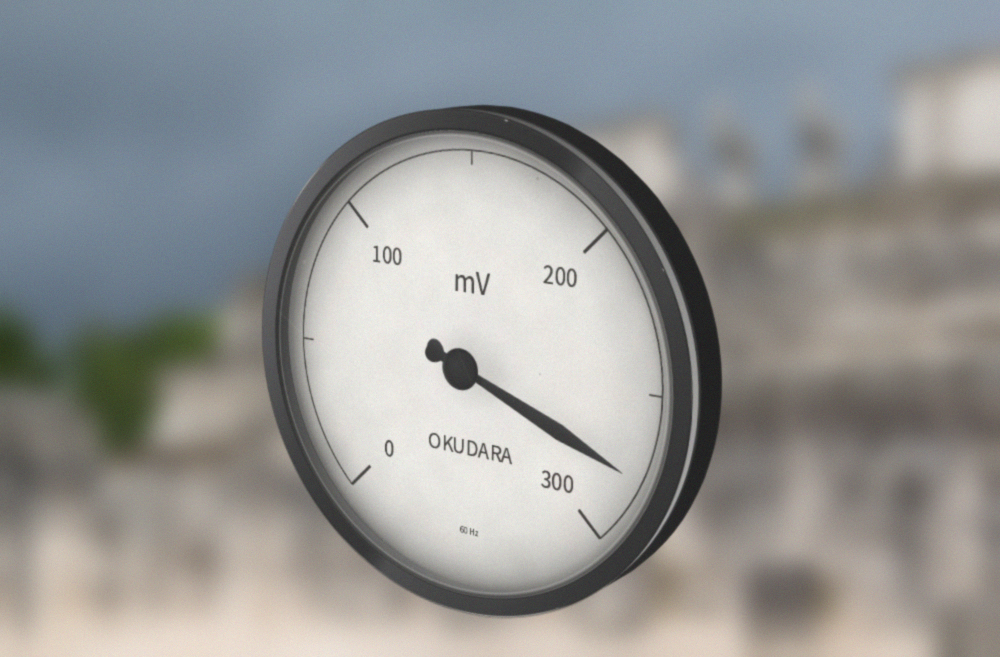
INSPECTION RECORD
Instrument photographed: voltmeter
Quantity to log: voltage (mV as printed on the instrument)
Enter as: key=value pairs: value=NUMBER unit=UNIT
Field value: value=275 unit=mV
